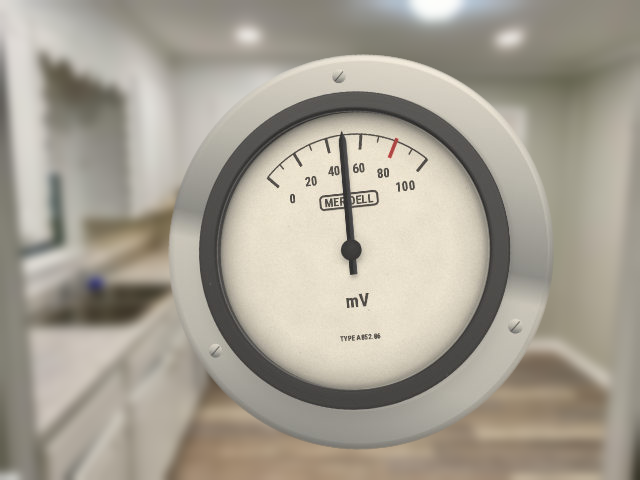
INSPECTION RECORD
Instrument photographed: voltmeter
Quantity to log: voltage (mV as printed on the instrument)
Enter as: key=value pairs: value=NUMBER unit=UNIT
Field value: value=50 unit=mV
